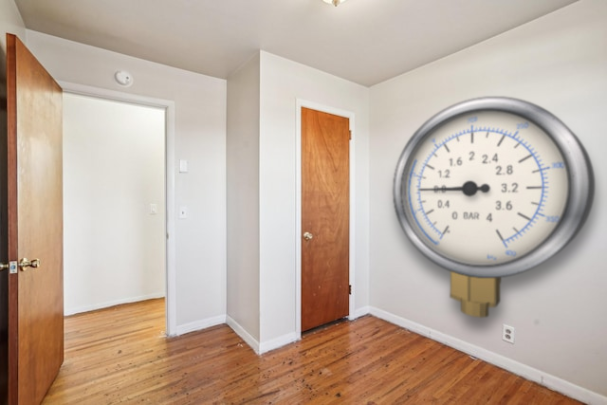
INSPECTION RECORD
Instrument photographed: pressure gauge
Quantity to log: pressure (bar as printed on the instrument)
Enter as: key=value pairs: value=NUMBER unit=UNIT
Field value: value=0.8 unit=bar
